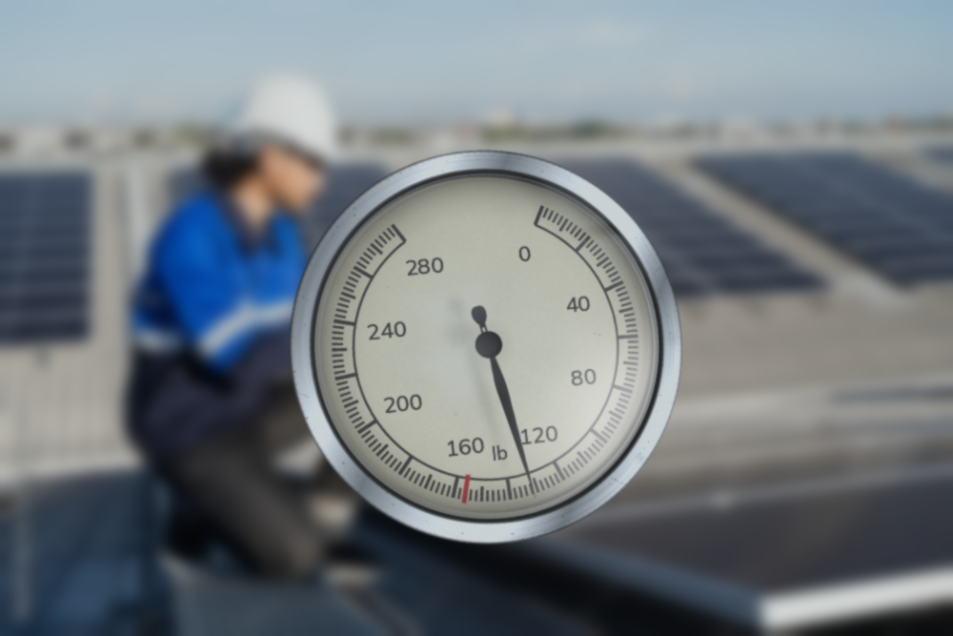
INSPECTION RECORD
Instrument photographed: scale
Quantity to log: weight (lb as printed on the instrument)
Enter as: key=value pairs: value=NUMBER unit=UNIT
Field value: value=132 unit=lb
